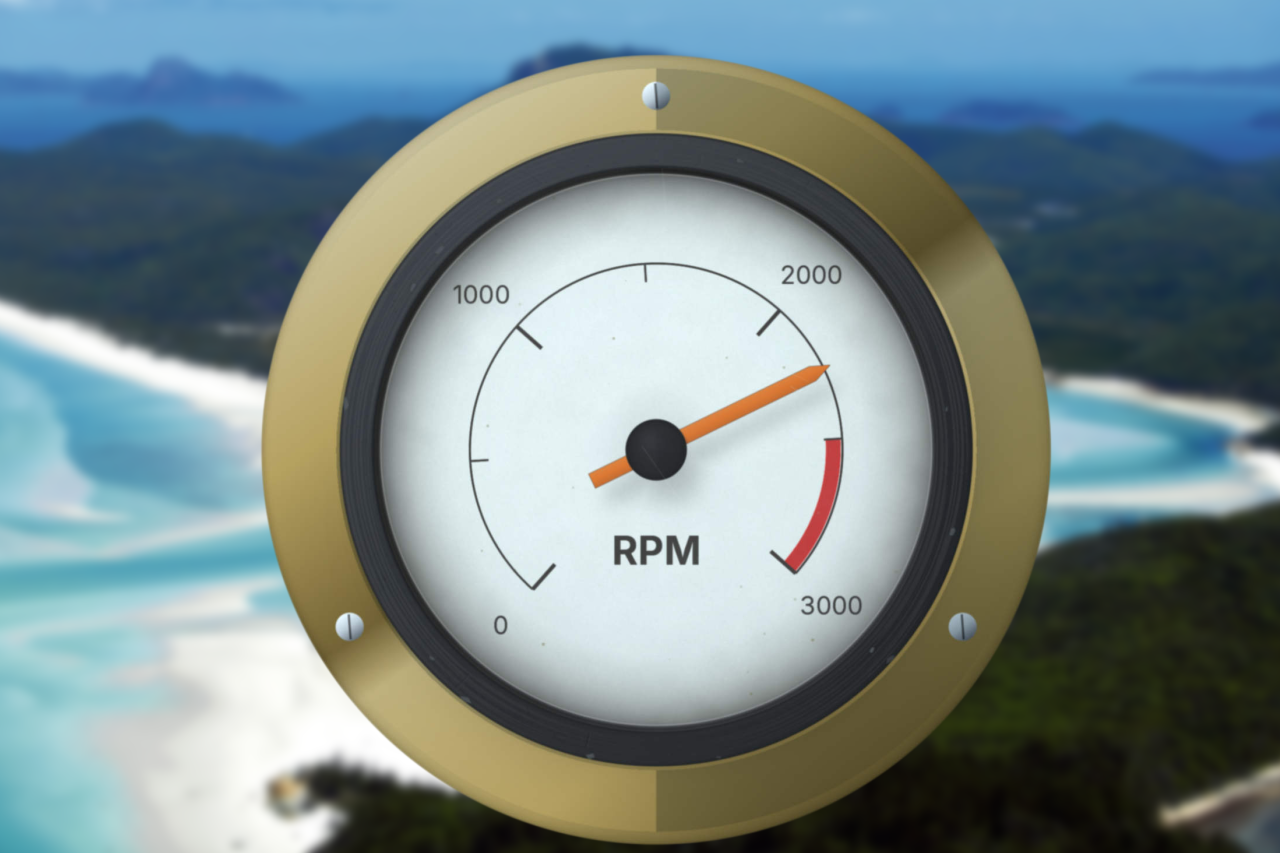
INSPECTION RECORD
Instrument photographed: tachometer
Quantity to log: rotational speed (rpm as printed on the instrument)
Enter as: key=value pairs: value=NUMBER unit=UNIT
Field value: value=2250 unit=rpm
